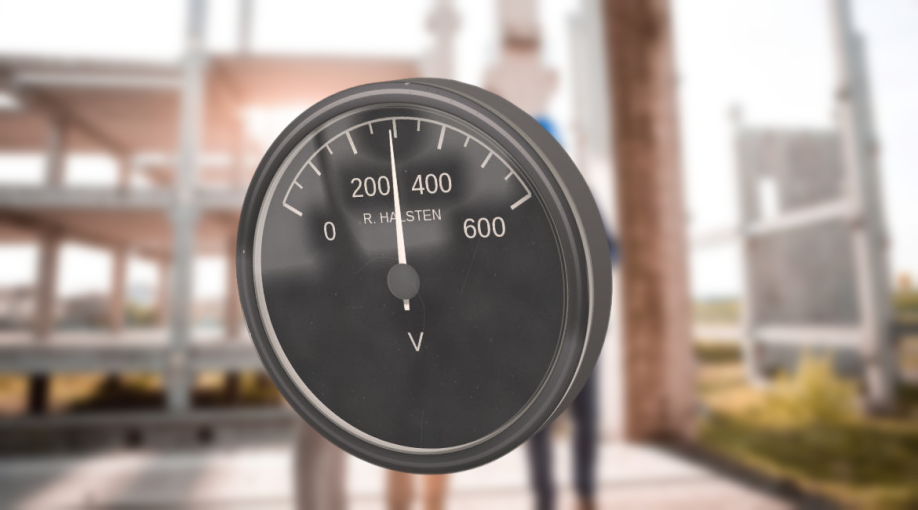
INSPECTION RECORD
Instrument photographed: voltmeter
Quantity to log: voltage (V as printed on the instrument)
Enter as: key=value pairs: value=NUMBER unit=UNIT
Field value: value=300 unit=V
